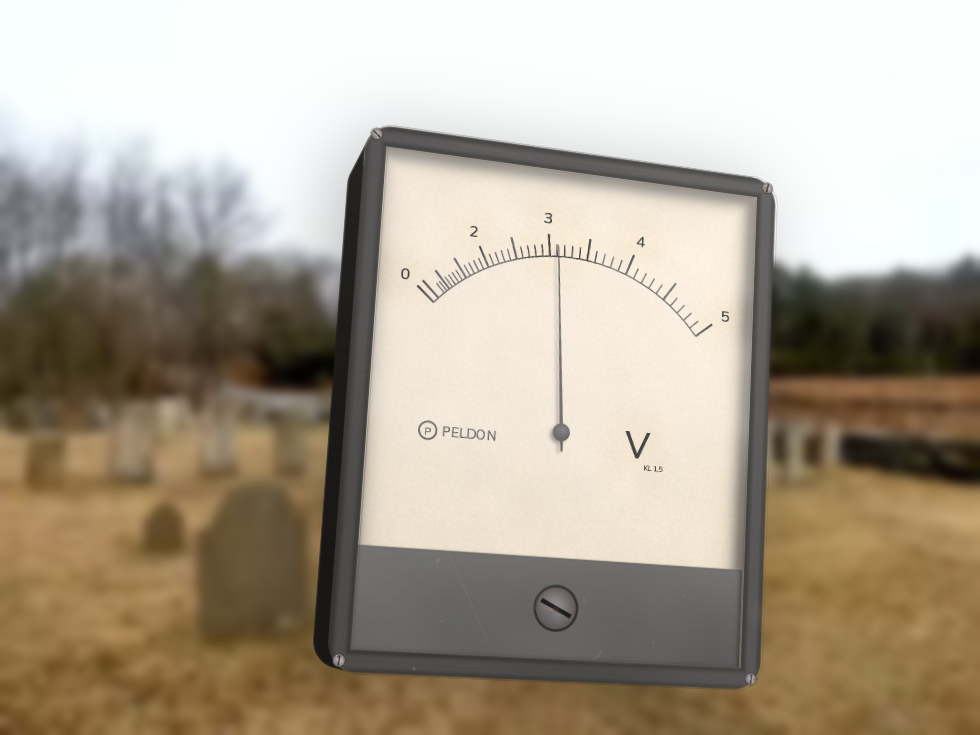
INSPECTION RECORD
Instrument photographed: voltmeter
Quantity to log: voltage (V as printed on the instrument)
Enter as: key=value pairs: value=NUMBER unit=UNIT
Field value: value=3.1 unit=V
